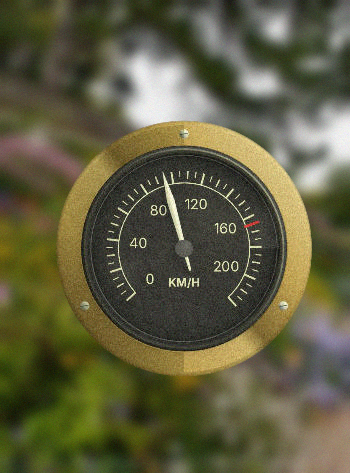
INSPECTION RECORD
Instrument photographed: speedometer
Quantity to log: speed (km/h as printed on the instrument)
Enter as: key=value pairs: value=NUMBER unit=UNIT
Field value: value=95 unit=km/h
